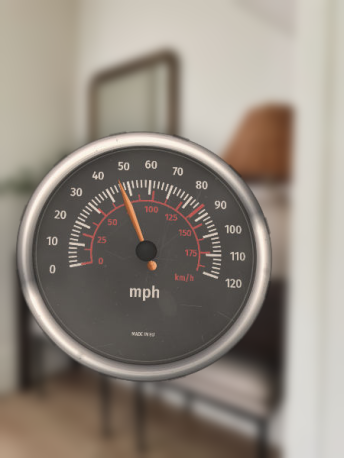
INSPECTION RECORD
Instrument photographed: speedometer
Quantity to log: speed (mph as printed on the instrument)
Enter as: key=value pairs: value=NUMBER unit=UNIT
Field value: value=46 unit=mph
